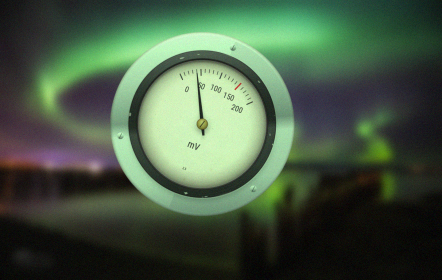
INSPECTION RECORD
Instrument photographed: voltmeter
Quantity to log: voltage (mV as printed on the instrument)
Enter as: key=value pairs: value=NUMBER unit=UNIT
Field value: value=40 unit=mV
